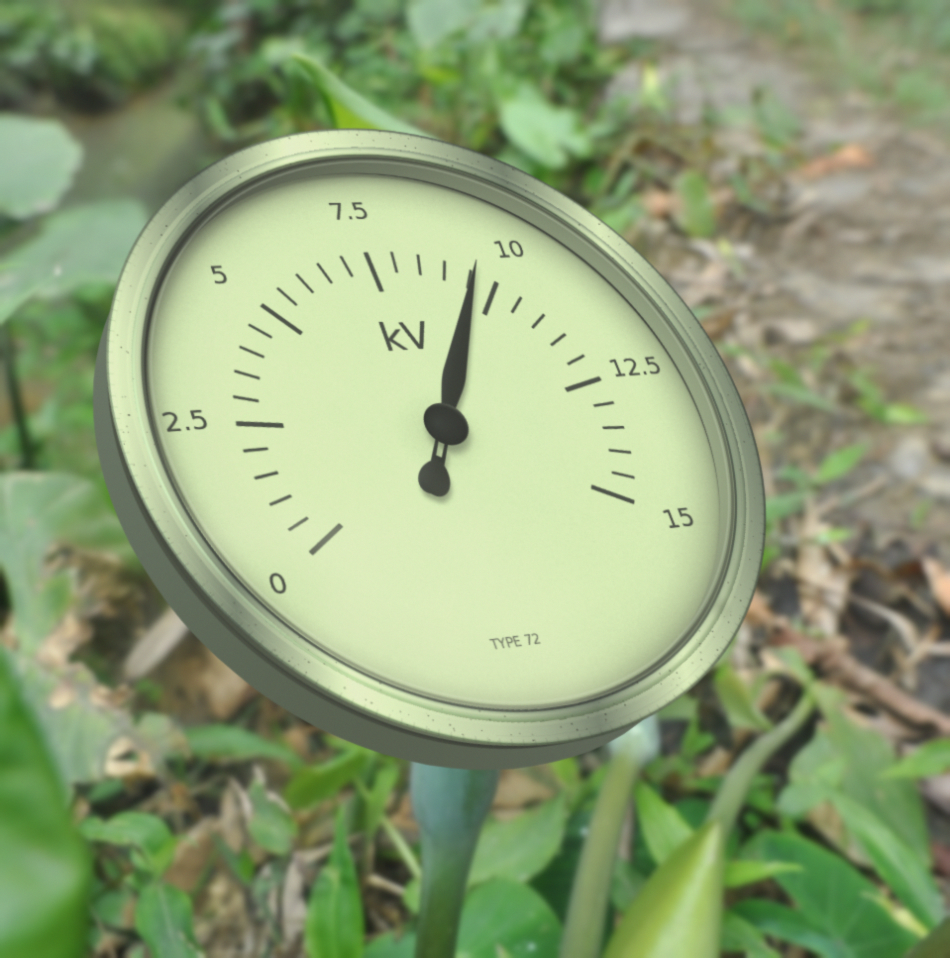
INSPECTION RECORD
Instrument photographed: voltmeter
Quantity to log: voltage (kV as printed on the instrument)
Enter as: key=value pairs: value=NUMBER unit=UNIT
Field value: value=9.5 unit=kV
